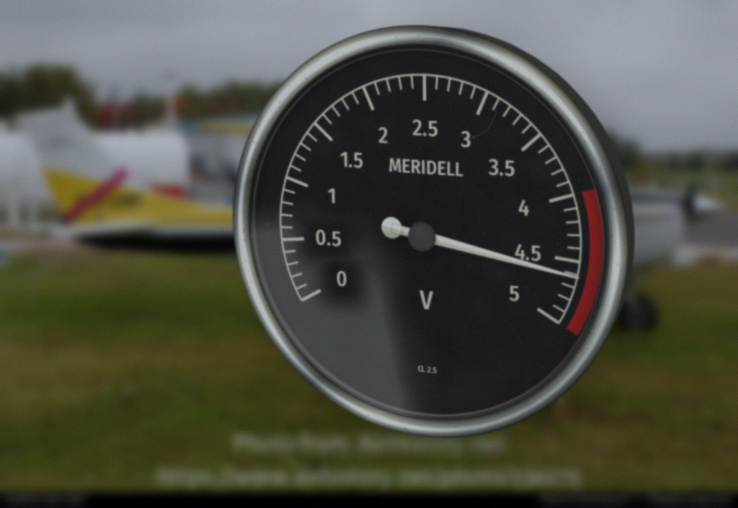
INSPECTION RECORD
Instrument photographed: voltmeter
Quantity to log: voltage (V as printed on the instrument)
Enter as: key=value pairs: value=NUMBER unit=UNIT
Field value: value=4.6 unit=V
